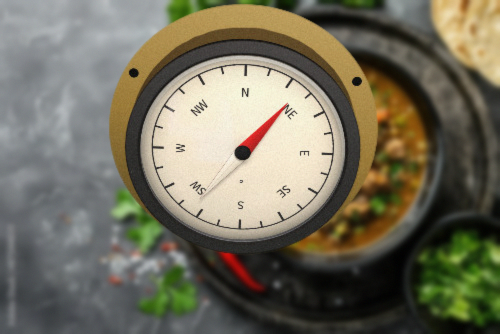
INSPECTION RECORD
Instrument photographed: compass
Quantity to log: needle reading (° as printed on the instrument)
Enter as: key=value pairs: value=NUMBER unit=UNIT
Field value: value=37.5 unit=°
